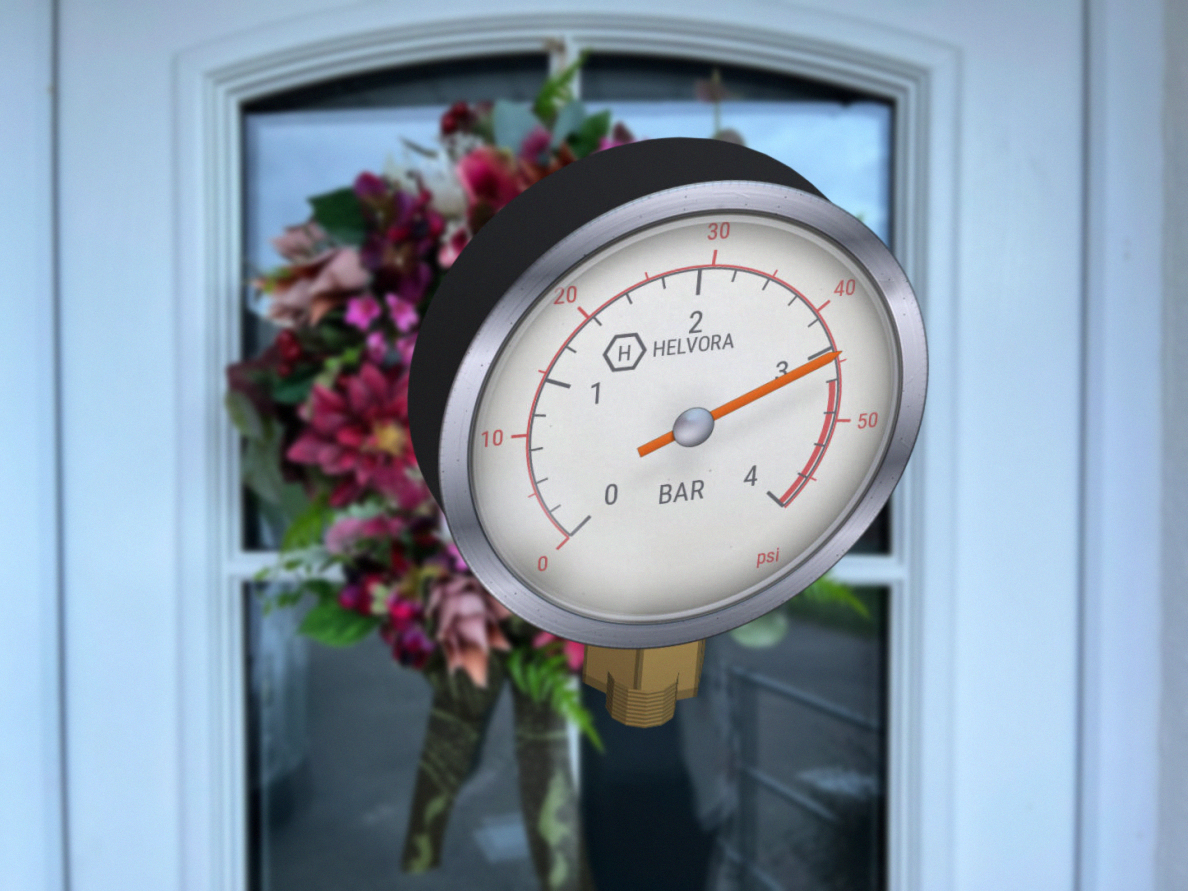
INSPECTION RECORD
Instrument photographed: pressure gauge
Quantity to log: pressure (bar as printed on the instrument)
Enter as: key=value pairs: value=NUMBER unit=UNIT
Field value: value=3 unit=bar
